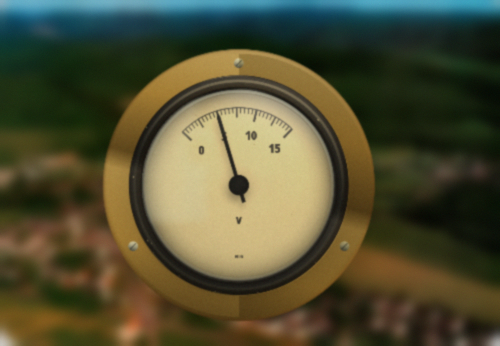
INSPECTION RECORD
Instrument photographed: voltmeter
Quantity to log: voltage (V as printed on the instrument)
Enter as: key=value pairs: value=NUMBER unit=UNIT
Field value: value=5 unit=V
